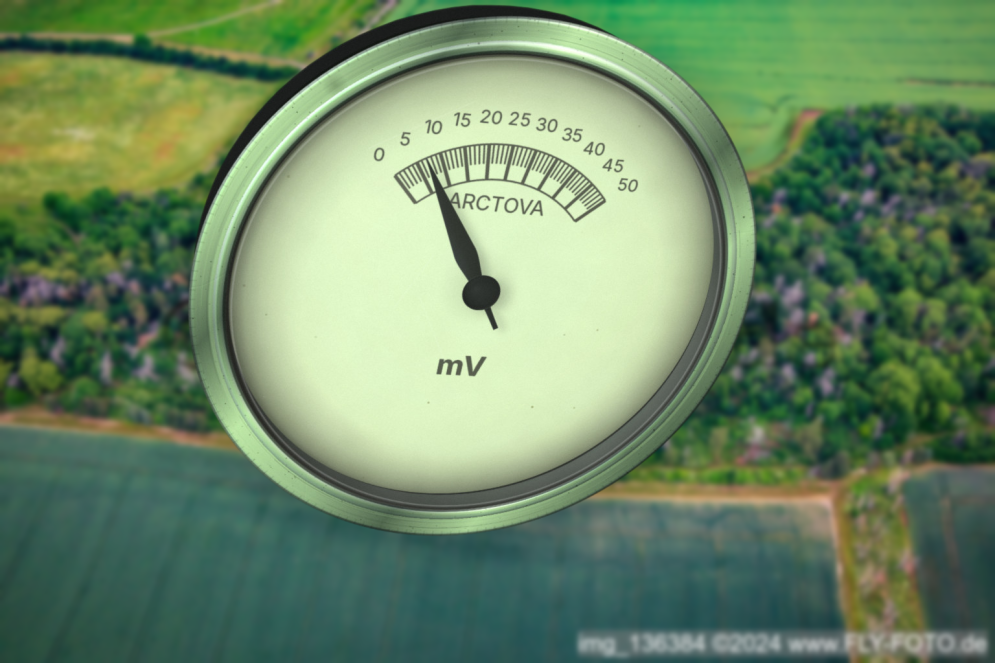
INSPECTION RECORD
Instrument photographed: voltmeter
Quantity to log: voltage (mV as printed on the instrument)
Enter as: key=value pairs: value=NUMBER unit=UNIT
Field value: value=7 unit=mV
